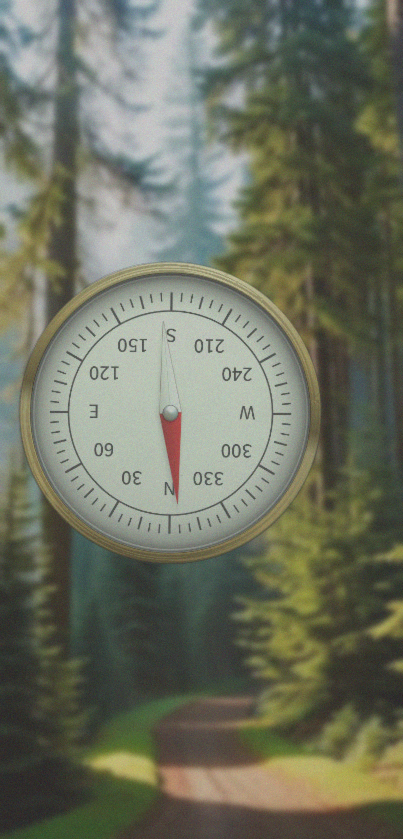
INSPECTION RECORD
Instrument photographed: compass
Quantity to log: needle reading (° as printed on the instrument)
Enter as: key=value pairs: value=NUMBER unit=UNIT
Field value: value=355 unit=°
